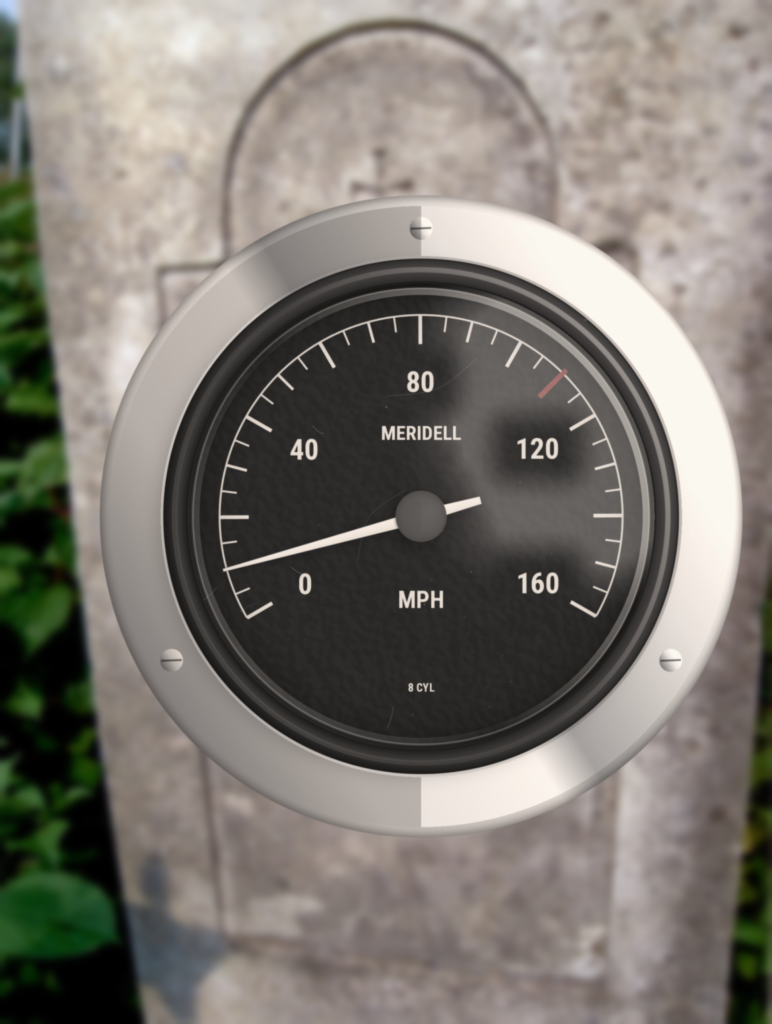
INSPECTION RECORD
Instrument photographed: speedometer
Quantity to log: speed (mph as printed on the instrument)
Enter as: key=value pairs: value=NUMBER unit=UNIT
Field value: value=10 unit=mph
